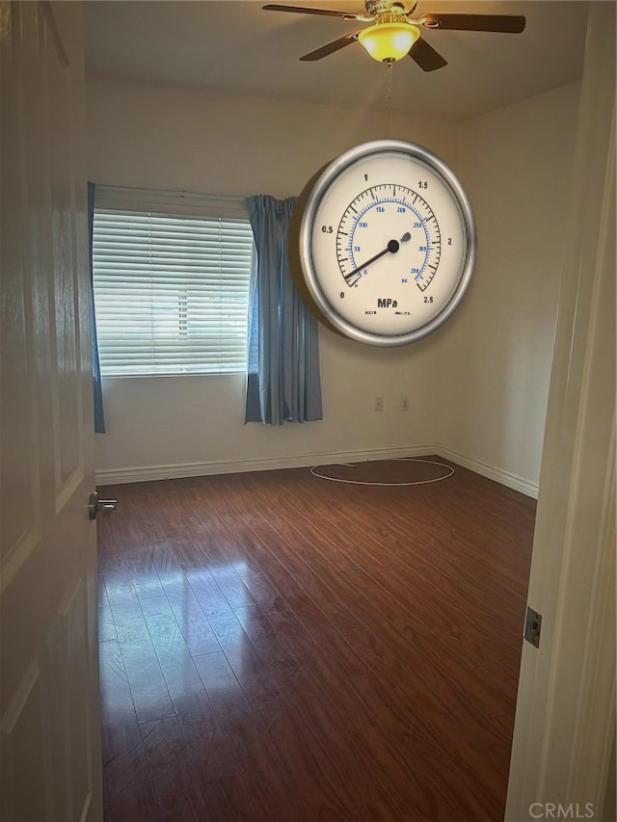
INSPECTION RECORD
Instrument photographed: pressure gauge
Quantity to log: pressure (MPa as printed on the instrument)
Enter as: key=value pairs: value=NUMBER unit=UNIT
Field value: value=0.1 unit=MPa
